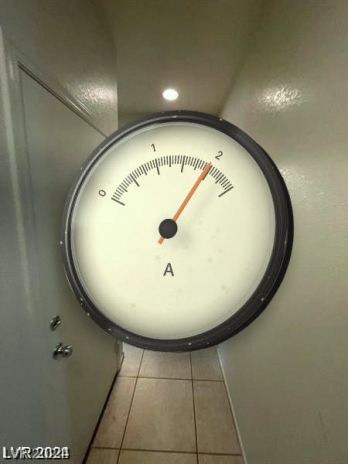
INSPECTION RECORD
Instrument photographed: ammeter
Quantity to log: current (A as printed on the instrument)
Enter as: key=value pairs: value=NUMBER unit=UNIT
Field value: value=2 unit=A
